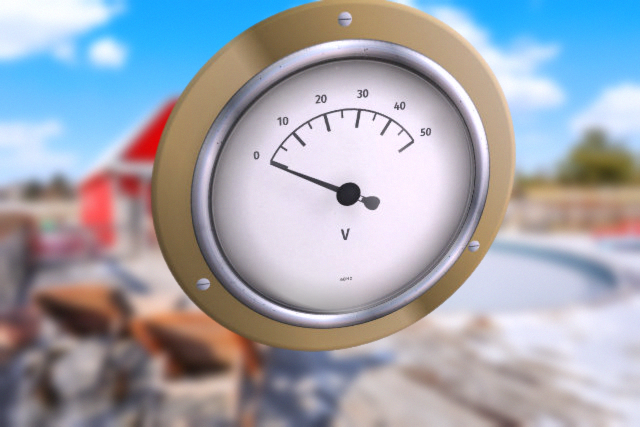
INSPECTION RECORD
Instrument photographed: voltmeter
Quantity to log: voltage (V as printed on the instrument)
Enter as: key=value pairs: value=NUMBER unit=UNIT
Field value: value=0 unit=V
